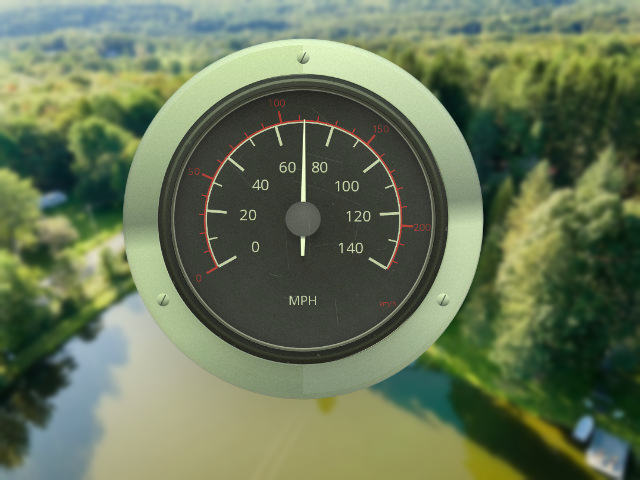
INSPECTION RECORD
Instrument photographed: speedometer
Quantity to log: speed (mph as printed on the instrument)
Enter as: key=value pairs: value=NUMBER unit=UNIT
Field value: value=70 unit=mph
